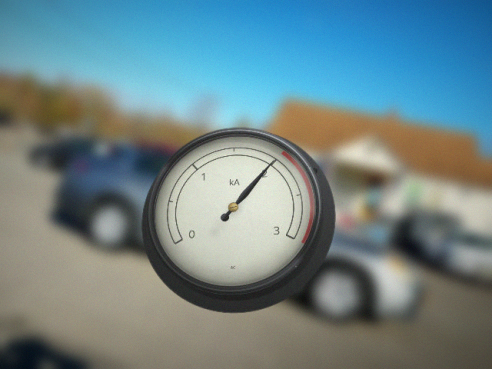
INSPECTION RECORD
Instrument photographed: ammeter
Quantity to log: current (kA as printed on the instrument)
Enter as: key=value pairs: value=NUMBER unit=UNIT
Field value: value=2 unit=kA
